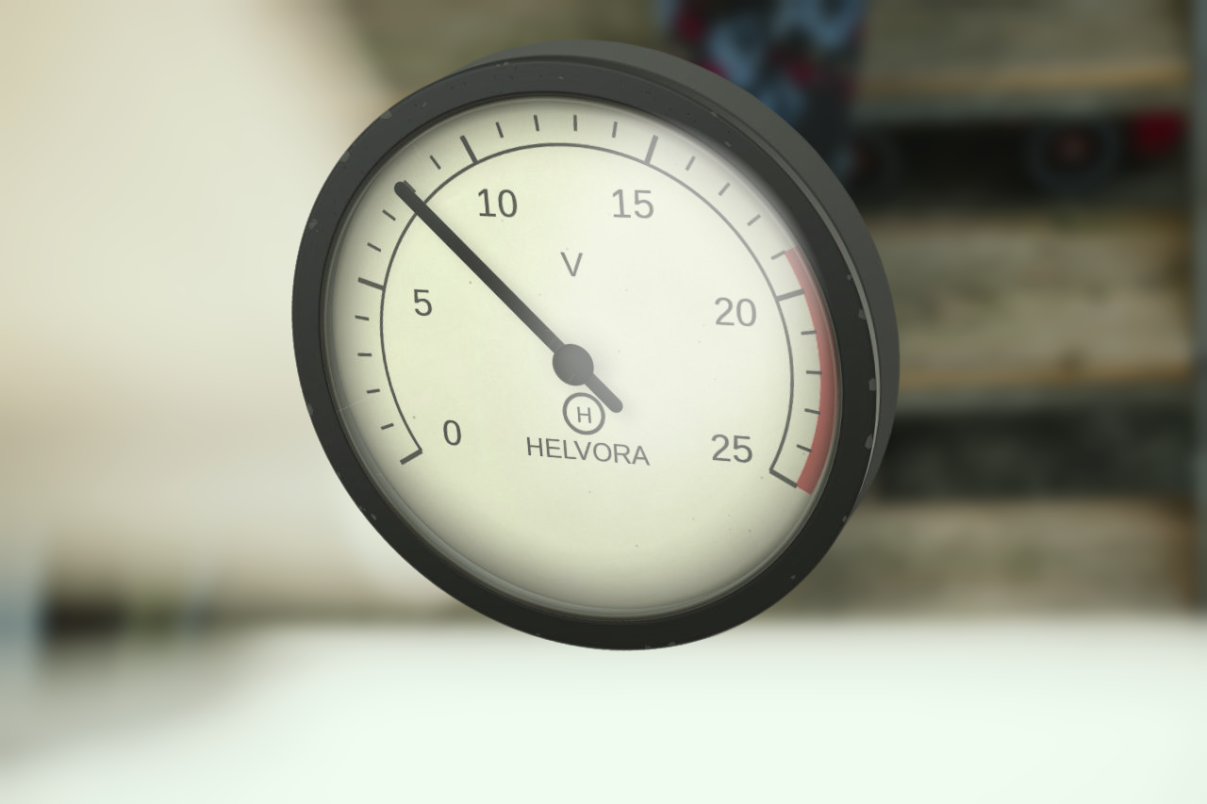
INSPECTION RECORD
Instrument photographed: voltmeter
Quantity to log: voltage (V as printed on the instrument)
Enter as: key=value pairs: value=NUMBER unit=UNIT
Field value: value=8 unit=V
